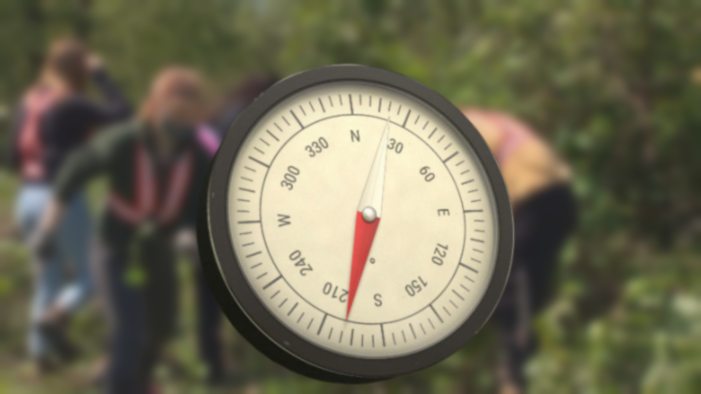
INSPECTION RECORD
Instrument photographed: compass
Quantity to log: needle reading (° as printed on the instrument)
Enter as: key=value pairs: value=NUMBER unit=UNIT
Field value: value=200 unit=°
